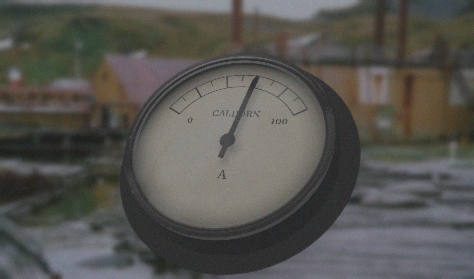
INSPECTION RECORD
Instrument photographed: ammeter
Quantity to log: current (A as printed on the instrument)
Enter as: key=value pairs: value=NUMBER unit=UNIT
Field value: value=60 unit=A
